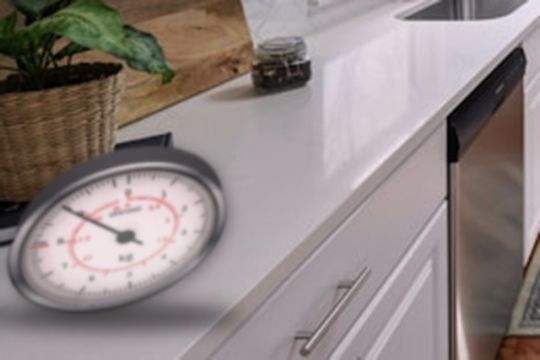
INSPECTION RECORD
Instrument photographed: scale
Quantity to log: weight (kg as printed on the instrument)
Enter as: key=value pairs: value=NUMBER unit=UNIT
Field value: value=9 unit=kg
